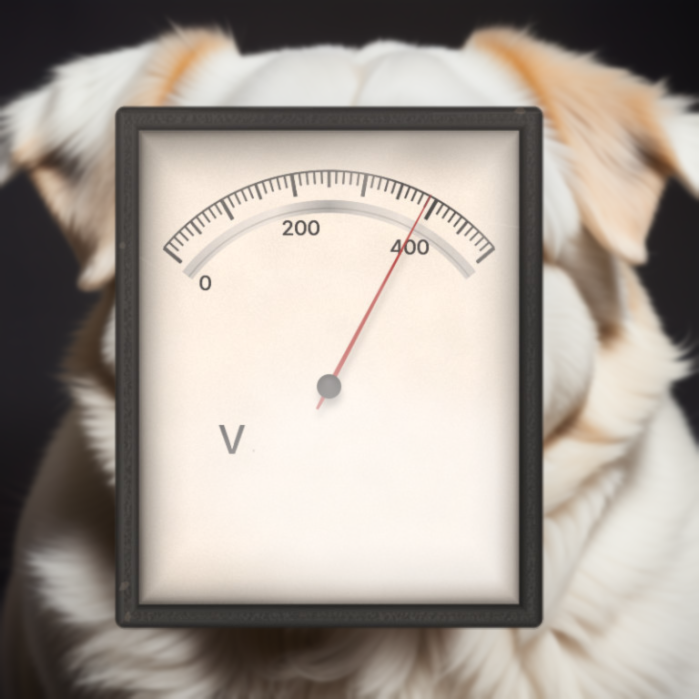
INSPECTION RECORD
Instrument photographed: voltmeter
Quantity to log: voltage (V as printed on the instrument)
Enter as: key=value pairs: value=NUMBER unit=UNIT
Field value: value=390 unit=V
